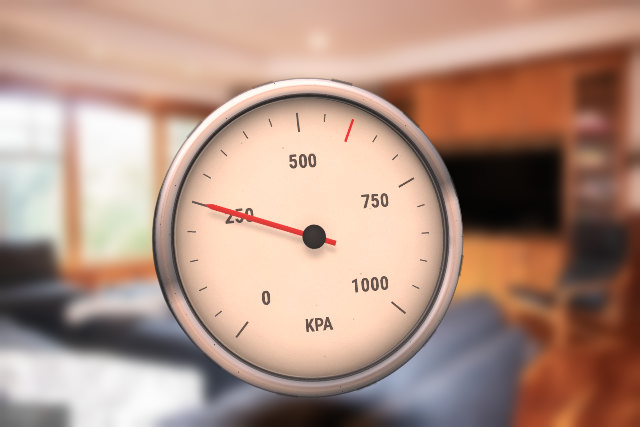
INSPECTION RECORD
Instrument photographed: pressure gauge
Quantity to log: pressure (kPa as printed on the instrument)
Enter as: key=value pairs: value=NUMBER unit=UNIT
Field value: value=250 unit=kPa
